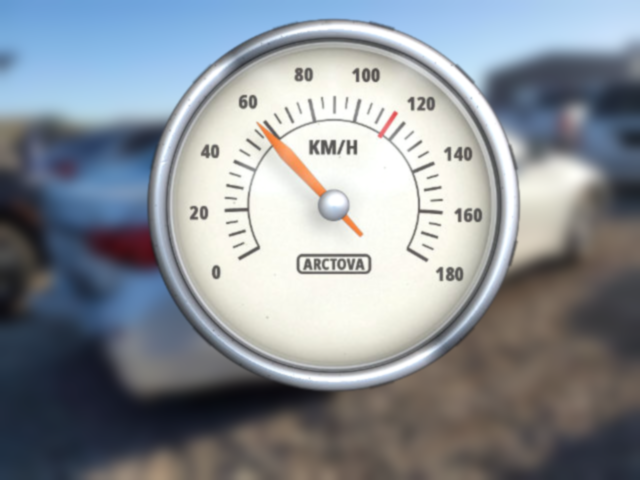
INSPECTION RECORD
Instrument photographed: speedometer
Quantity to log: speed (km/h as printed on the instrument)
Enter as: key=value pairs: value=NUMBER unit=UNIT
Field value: value=57.5 unit=km/h
